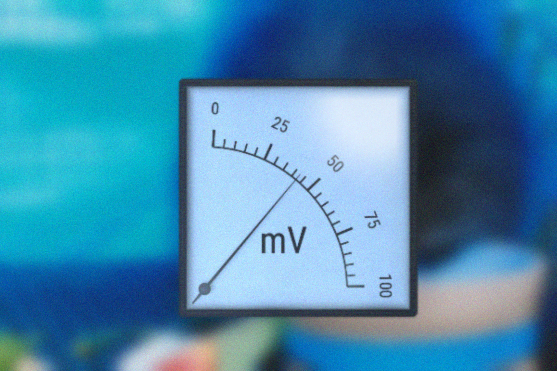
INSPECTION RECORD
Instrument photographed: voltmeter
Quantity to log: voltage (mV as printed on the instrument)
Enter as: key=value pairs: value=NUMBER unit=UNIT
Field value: value=42.5 unit=mV
